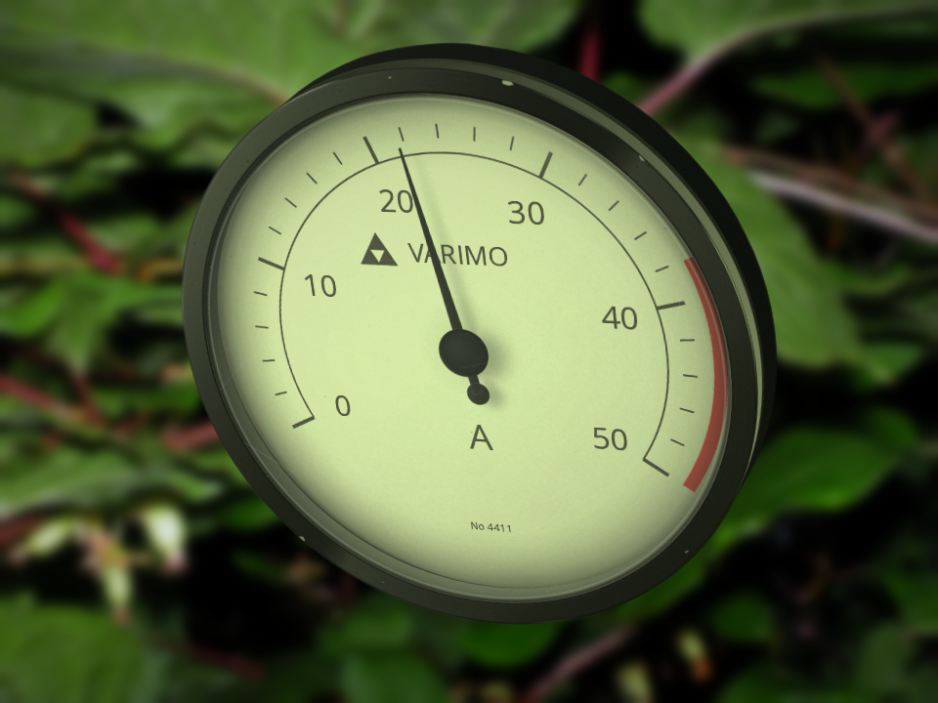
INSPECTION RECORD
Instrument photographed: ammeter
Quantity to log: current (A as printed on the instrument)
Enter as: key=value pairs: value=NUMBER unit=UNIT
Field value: value=22 unit=A
